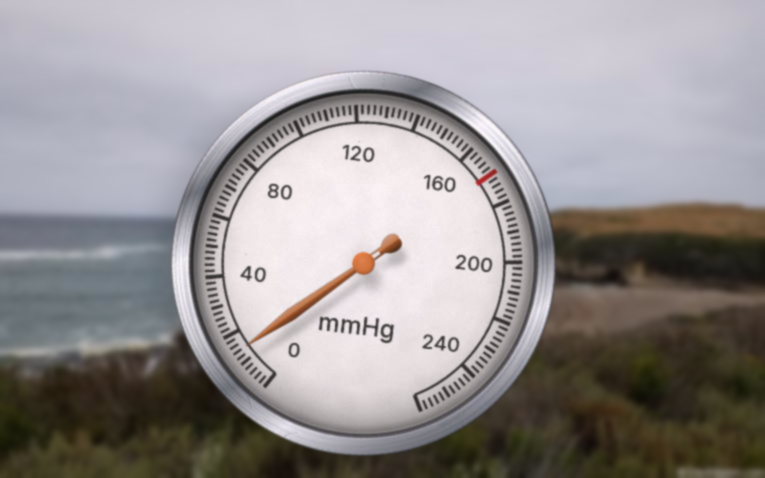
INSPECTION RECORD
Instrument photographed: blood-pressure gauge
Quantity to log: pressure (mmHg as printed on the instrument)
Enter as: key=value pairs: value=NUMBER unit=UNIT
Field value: value=14 unit=mmHg
